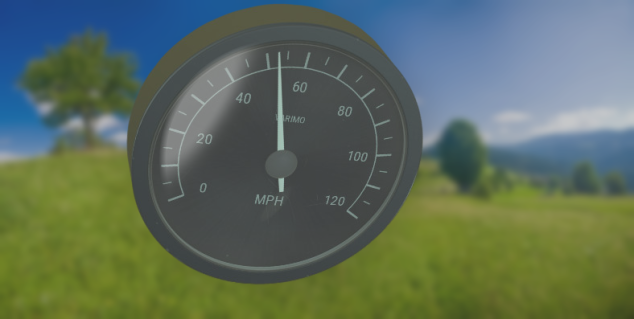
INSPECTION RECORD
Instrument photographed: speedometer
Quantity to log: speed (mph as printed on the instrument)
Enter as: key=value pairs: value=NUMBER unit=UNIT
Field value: value=52.5 unit=mph
